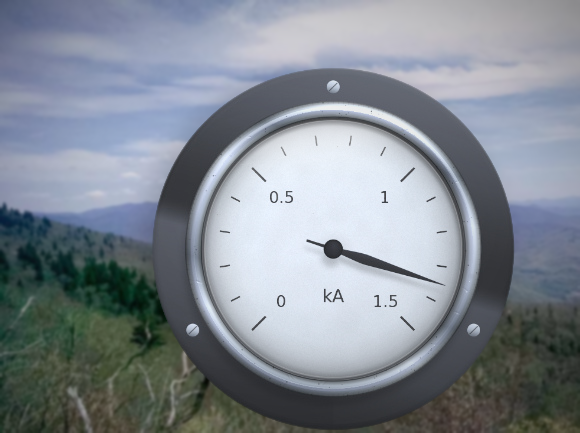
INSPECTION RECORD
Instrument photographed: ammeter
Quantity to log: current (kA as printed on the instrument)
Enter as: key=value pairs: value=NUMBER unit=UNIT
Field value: value=1.35 unit=kA
